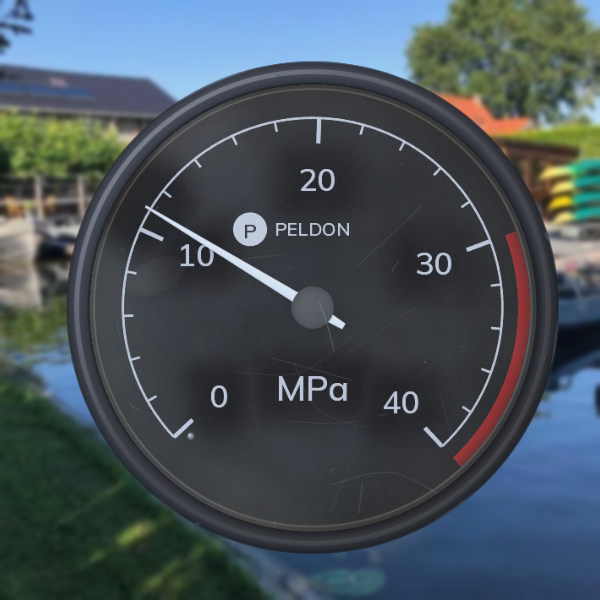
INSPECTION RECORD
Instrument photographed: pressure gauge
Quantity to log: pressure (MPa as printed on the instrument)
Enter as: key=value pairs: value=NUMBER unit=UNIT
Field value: value=11 unit=MPa
